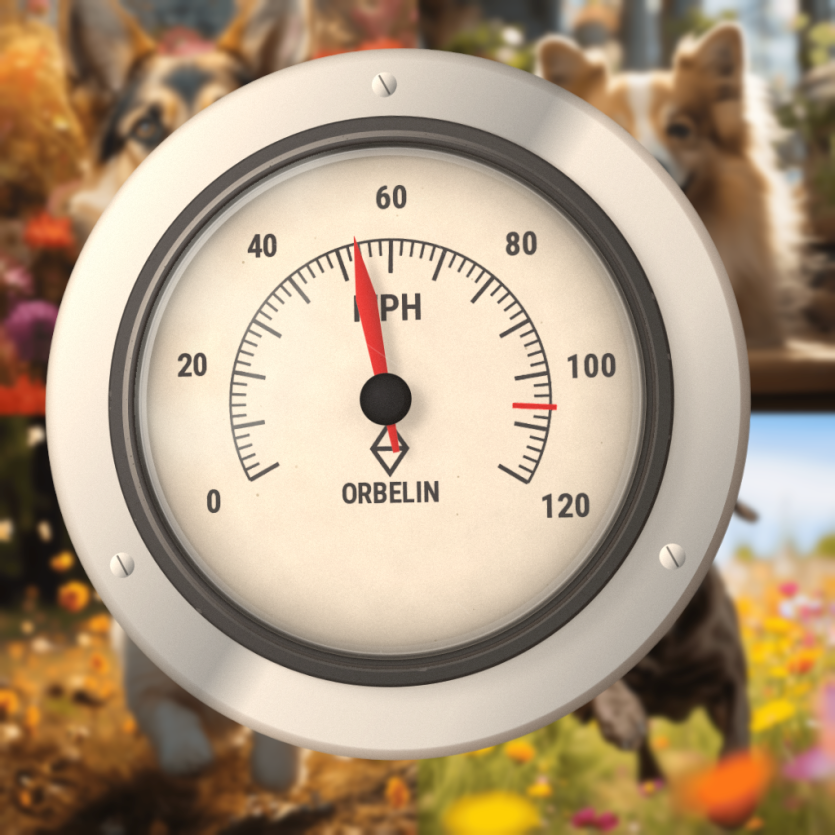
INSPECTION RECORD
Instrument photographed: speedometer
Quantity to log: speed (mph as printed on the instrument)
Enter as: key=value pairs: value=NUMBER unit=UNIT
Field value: value=54 unit=mph
